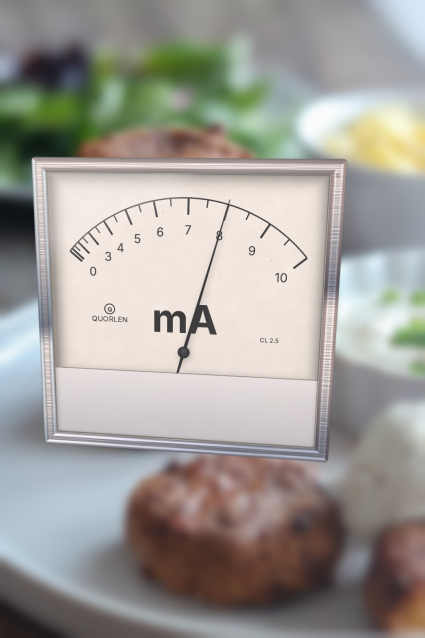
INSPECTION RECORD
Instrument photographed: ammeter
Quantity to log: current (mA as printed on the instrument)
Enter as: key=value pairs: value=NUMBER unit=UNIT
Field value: value=8 unit=mA
